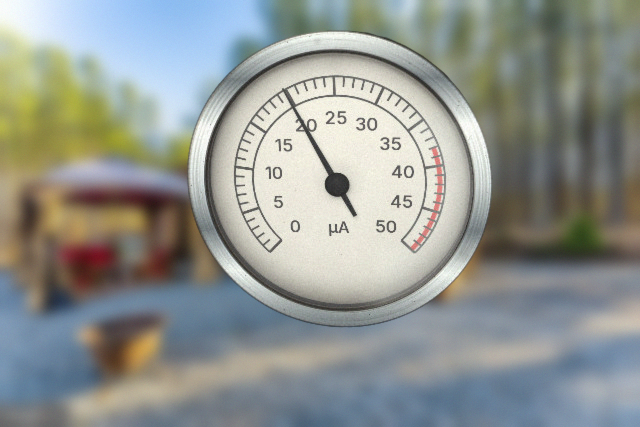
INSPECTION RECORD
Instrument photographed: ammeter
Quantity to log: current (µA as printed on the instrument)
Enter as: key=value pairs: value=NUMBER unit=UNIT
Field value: value=20 unit=µA
